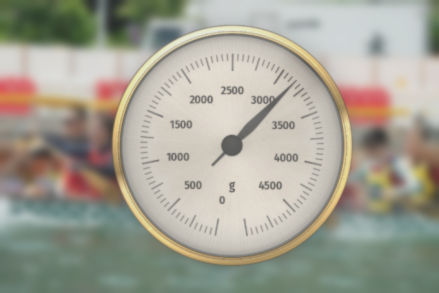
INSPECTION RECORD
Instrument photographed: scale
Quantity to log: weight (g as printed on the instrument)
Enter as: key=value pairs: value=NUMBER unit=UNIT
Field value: value=3150 unit=g
